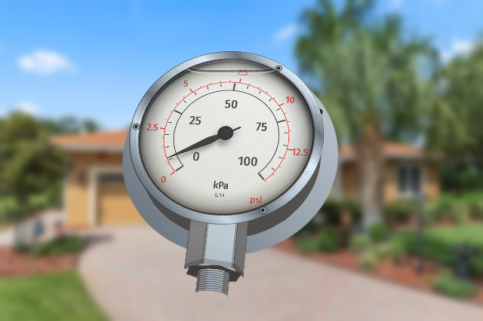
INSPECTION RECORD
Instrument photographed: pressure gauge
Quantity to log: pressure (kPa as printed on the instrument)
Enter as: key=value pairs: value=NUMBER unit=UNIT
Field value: value=5 unit=kPa
